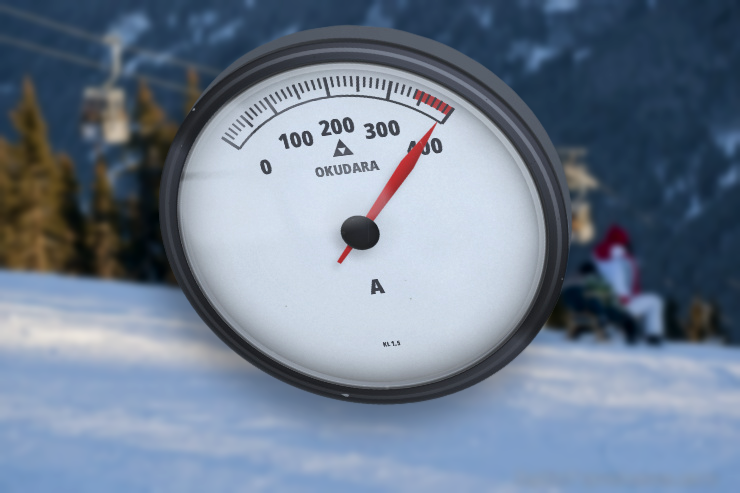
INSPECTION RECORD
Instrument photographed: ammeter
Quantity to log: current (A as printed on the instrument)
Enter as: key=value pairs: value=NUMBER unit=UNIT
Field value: value=390 unit=A
